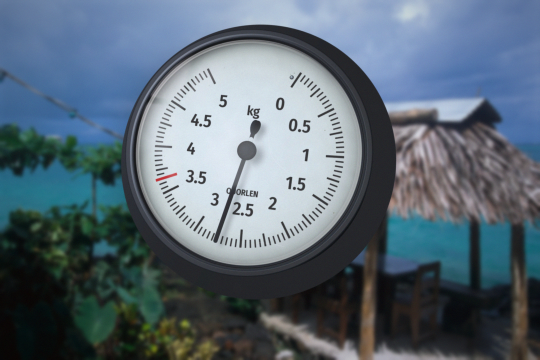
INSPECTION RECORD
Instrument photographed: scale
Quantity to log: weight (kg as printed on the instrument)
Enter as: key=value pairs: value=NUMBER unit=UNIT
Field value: value=2.75 unit=kg
